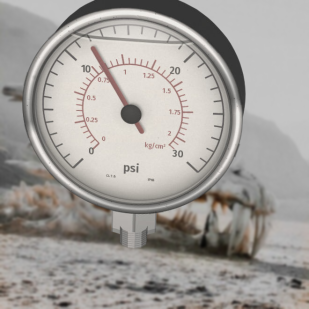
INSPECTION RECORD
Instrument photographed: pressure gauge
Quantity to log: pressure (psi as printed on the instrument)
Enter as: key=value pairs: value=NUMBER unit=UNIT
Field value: value=12 unit=psi
